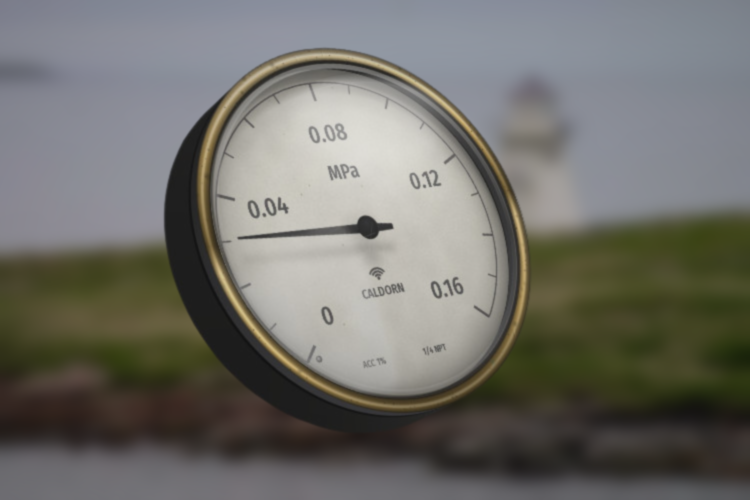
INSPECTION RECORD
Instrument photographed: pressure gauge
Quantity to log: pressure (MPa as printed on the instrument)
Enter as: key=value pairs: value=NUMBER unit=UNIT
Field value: value=0.03 unit=MPa
